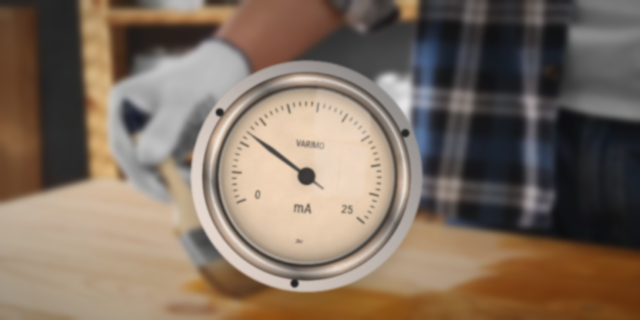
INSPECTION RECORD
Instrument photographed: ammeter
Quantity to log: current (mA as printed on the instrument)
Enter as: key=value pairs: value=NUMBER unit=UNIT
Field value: value=6 unit=mA
